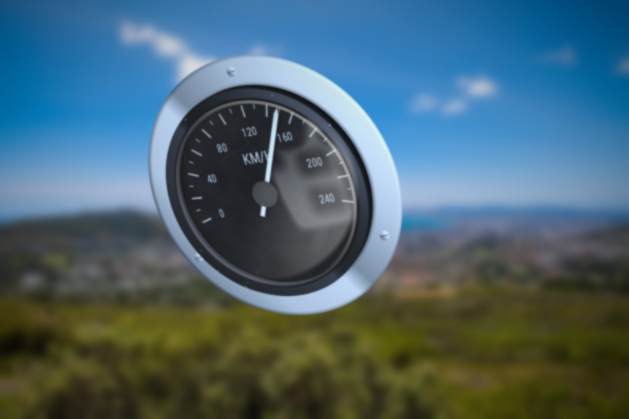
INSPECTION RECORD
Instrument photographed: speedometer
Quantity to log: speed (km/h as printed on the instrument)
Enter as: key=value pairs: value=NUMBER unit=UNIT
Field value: value=150 unit=km/h
